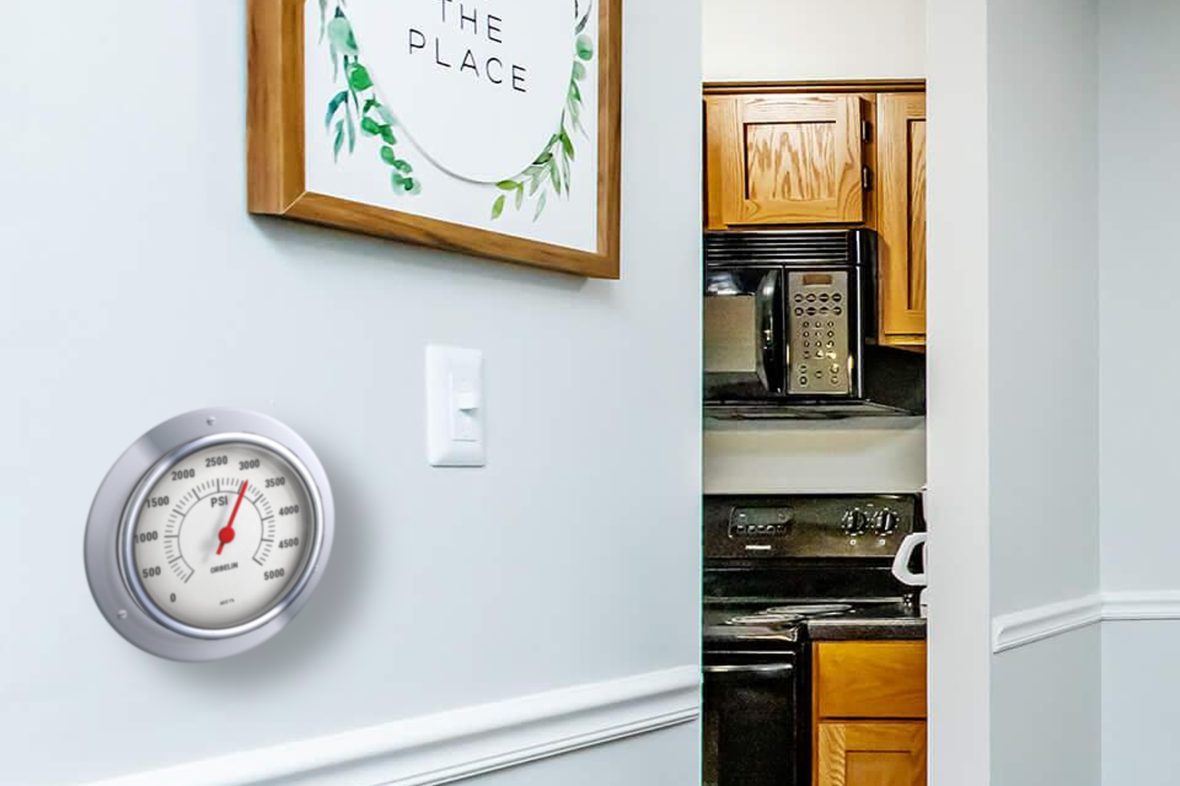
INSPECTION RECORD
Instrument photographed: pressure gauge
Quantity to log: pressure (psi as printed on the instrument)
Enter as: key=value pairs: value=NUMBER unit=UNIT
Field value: value=3000 unit=psi
